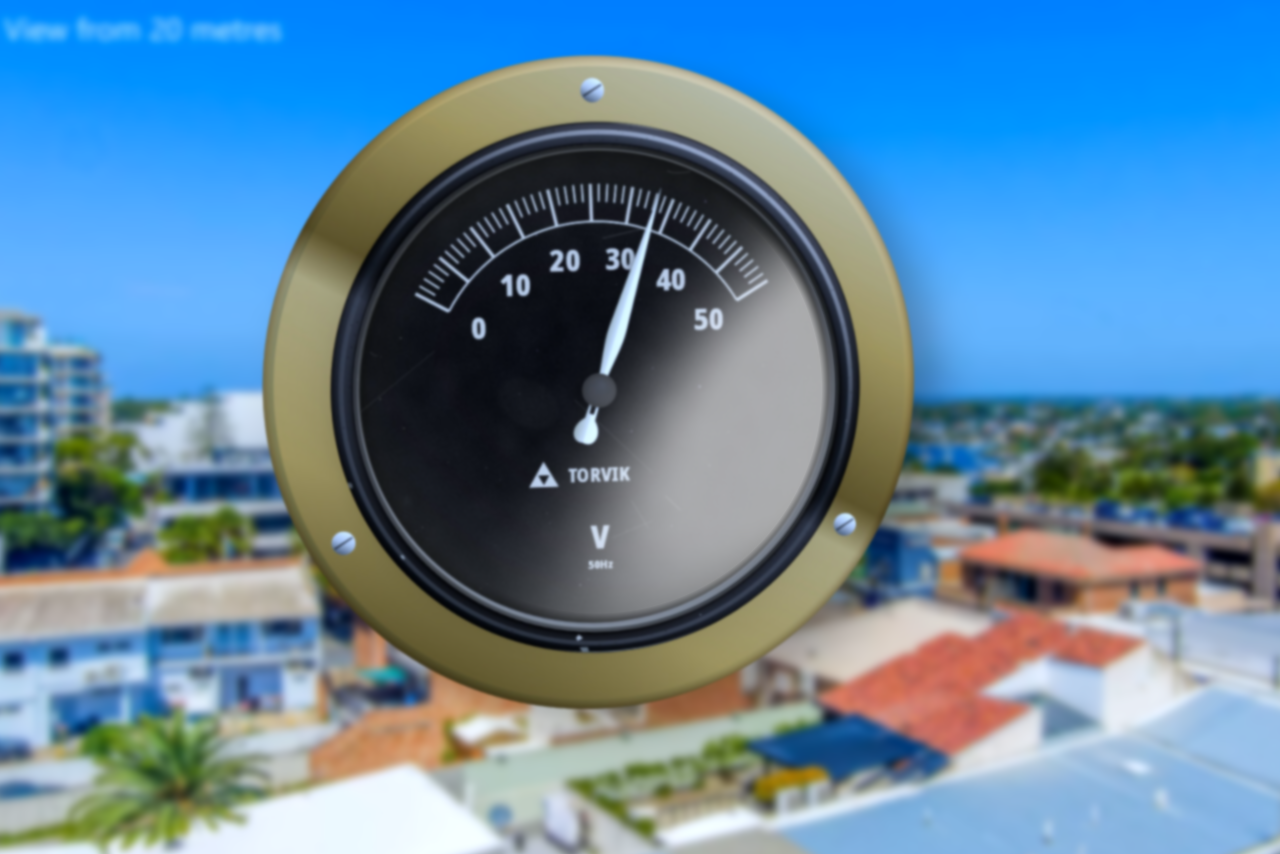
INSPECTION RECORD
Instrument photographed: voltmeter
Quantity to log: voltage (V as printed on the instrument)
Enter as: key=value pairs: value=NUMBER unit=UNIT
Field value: value=33 unit=V
